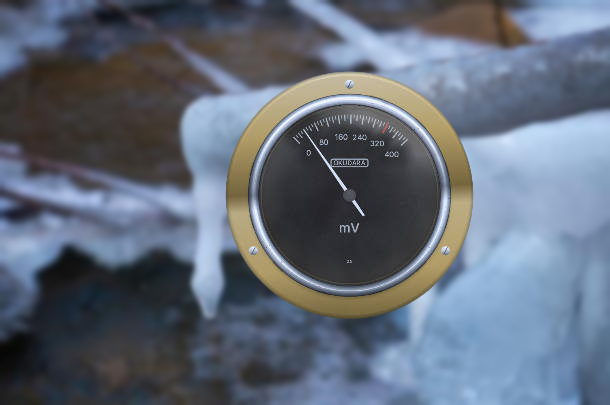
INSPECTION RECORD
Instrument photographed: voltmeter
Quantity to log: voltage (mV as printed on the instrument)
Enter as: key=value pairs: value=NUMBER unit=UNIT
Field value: value=40 unit=mV
